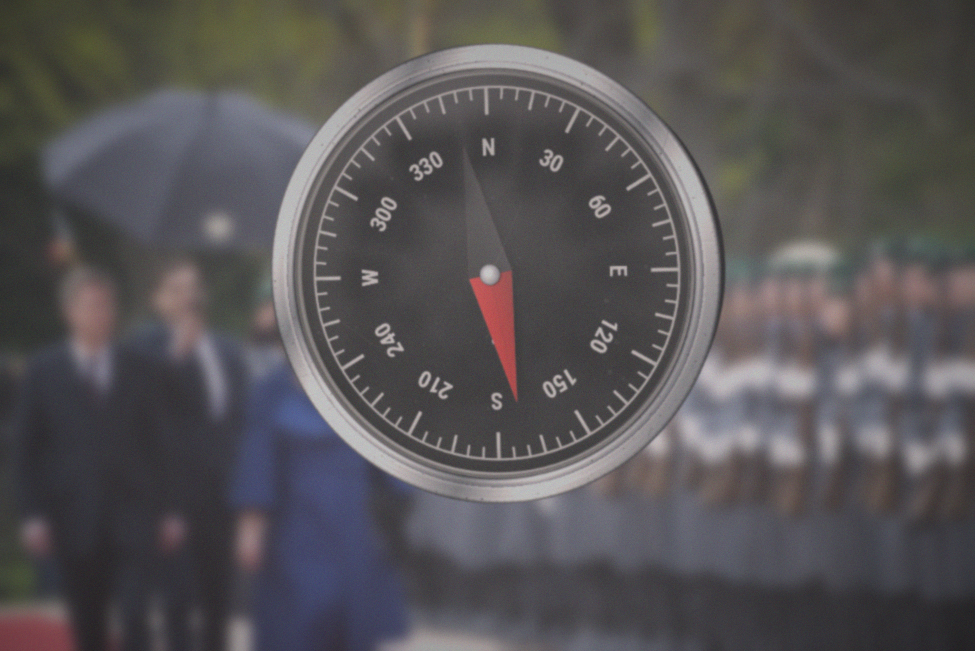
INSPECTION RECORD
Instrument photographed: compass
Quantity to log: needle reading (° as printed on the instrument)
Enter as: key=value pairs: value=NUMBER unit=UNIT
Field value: value=170 unit=°
